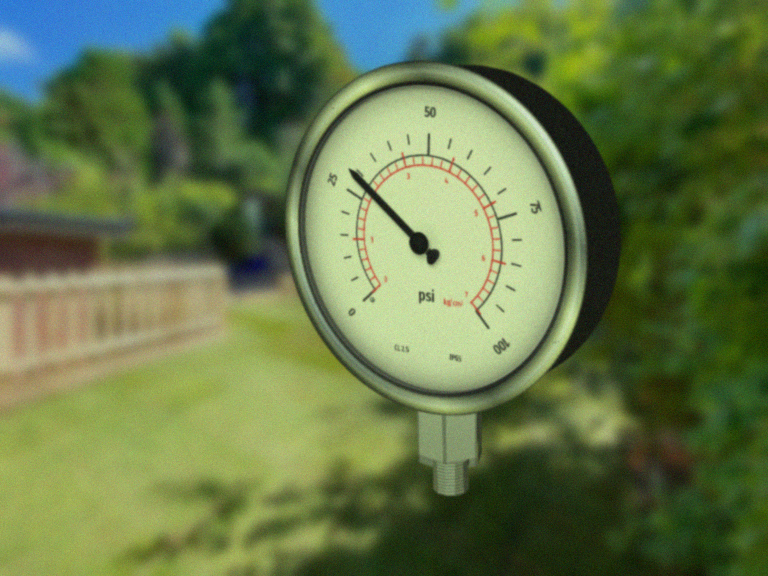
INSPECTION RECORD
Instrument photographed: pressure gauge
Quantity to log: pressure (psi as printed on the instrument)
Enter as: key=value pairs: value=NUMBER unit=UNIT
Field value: value=30 unit=psi
